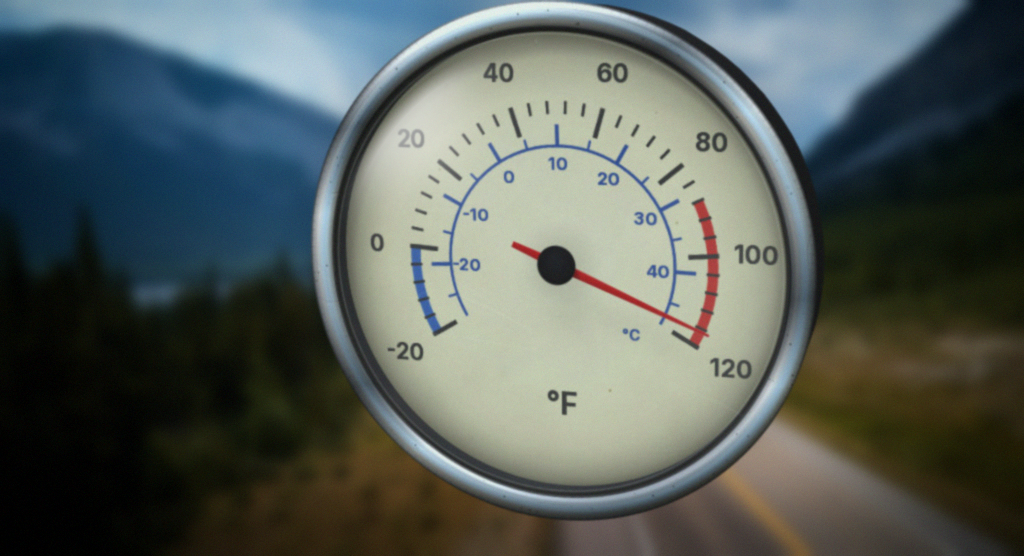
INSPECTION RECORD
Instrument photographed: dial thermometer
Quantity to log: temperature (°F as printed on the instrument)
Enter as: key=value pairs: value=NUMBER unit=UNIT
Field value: value=116 unit=°F
